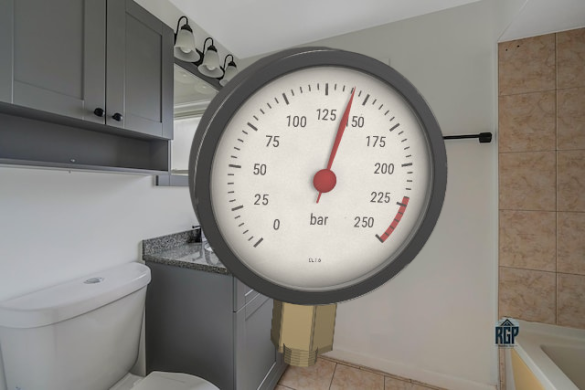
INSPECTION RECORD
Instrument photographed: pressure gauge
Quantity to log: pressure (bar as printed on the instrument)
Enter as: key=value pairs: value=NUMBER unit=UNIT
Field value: value=140 unit=bar
